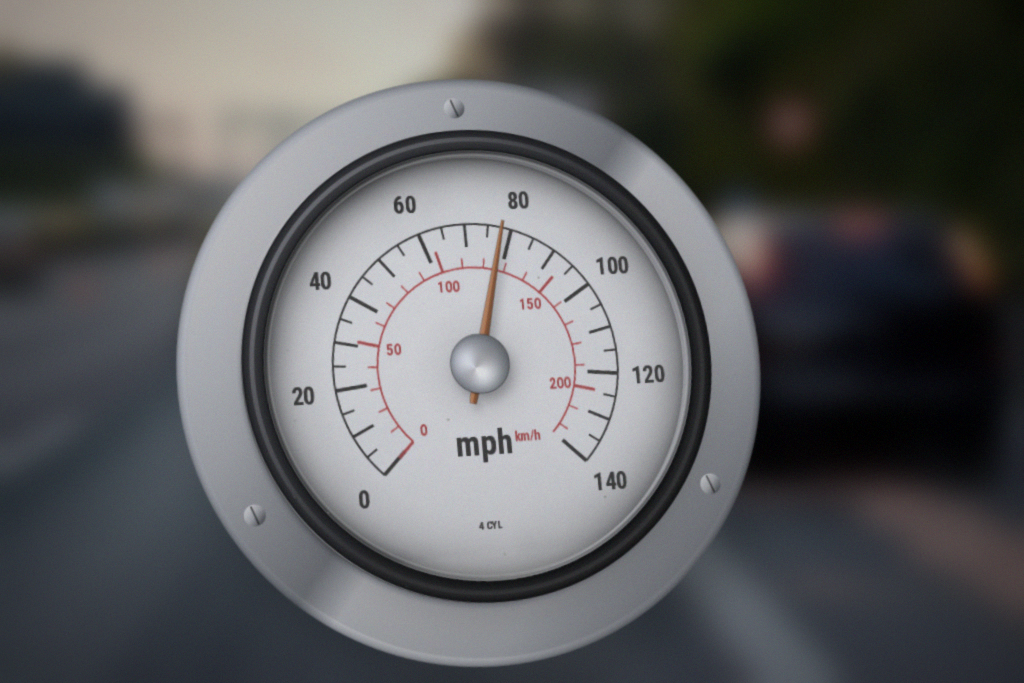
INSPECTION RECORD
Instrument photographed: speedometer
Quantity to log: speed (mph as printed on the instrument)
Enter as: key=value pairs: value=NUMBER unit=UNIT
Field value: value=77.5 unit=mph
